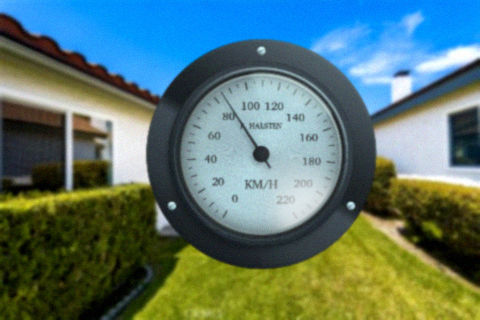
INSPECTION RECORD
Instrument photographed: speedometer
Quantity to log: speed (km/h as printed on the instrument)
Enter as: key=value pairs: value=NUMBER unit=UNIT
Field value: value=85 unit=km/h
